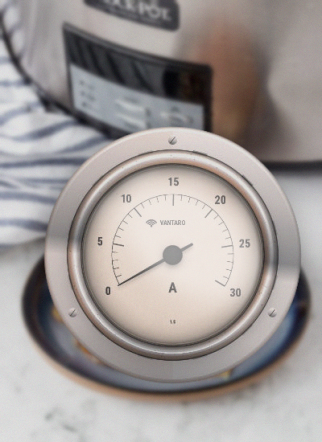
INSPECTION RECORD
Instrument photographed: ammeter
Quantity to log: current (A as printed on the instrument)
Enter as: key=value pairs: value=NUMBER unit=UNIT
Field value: value=0 unit=A
